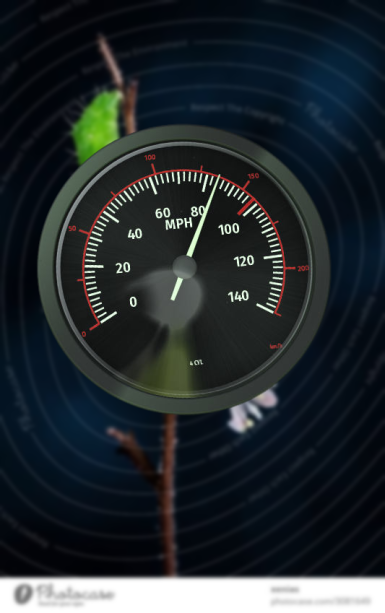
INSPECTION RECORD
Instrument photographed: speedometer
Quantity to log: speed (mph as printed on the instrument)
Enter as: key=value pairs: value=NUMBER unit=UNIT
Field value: value=84 unit=mph
